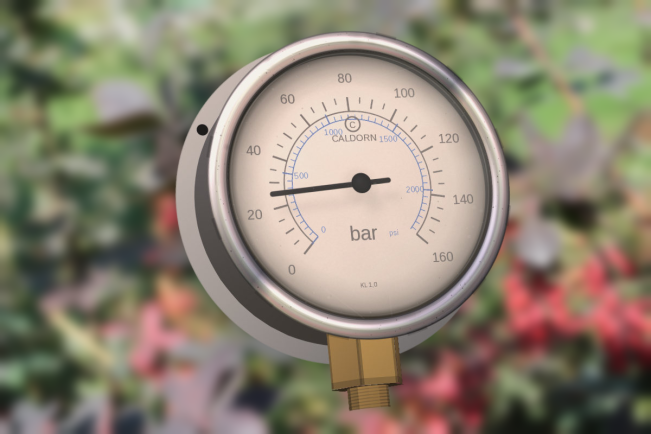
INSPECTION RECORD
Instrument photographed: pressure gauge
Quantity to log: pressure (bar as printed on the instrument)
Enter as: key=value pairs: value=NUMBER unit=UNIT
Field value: value=25 unit=bar
